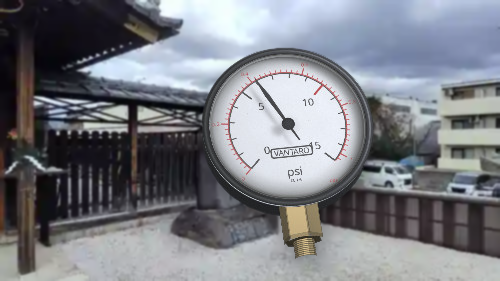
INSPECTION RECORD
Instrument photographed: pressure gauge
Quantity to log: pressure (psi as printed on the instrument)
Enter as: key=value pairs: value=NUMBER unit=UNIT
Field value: value=6 unit=psi
